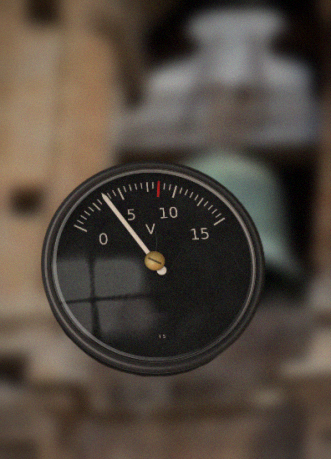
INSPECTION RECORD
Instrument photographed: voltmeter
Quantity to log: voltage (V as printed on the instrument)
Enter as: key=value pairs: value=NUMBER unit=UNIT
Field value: value=3.5 unit=V
